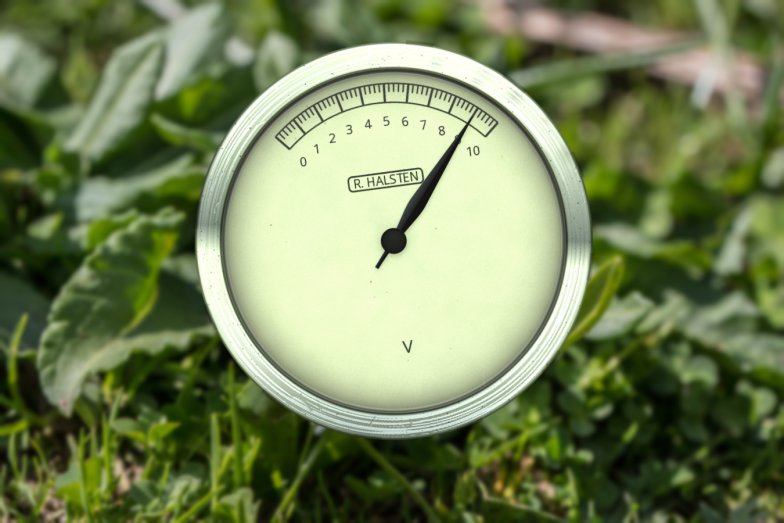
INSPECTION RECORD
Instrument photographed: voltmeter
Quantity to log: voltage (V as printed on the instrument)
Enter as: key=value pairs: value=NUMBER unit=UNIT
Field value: value=9 unit=V
